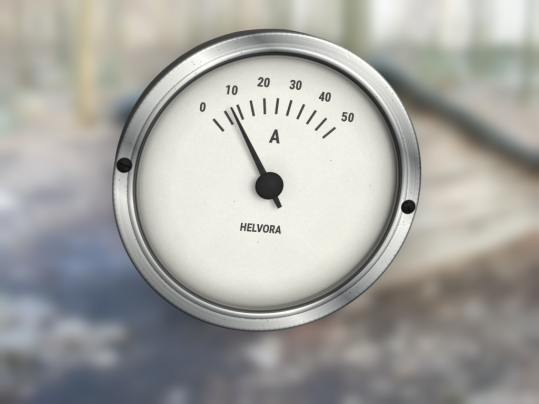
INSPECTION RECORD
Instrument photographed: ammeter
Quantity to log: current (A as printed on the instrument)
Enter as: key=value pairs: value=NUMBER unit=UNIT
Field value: value=7.5 unit=A
